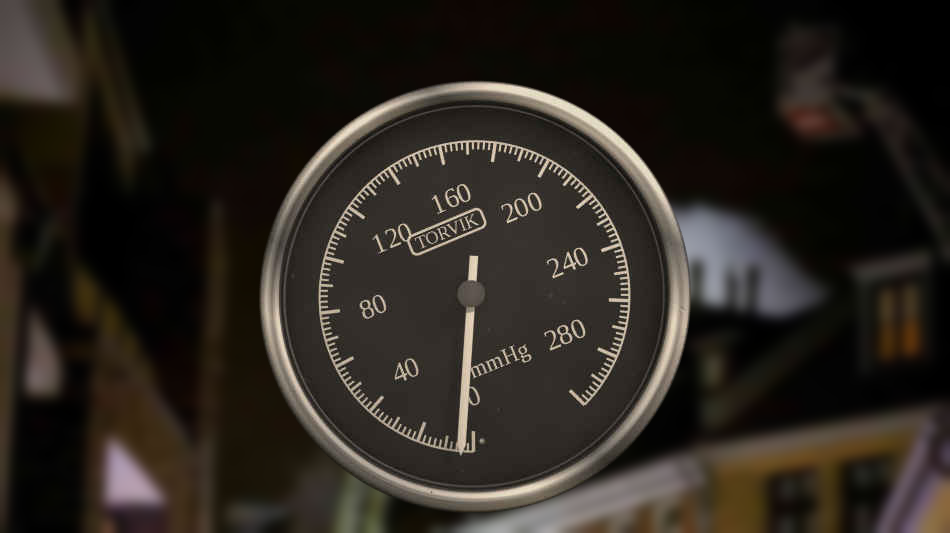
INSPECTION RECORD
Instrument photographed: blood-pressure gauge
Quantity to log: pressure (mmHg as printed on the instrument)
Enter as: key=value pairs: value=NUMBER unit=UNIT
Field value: value=4 unit=mmHg
